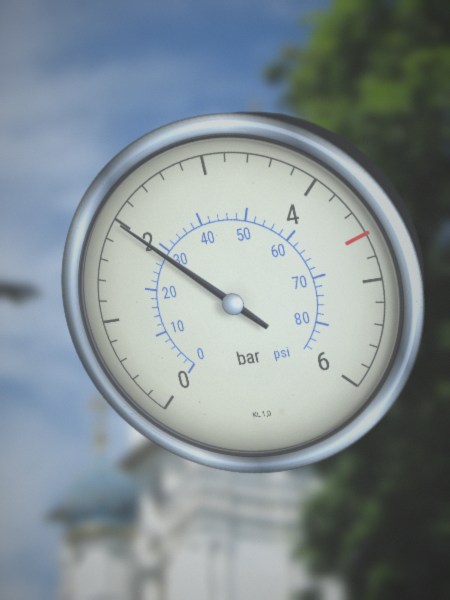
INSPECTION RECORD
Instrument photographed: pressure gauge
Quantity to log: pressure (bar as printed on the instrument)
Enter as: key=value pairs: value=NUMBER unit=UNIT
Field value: value=2 unit=bar
